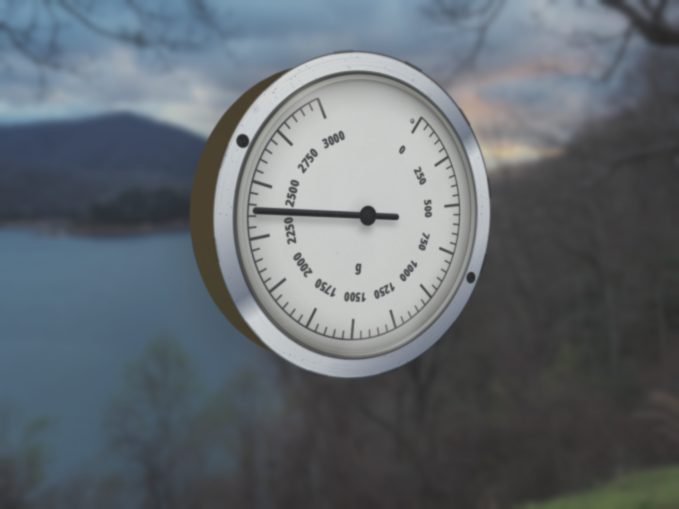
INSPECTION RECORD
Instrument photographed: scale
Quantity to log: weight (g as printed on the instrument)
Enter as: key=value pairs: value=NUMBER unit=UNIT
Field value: value=2375 unit=g
